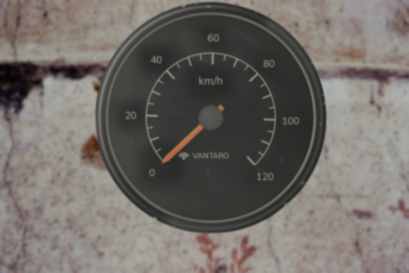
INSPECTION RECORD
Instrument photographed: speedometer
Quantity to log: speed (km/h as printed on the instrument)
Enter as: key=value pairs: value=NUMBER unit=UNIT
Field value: value=0 unit=km/h
